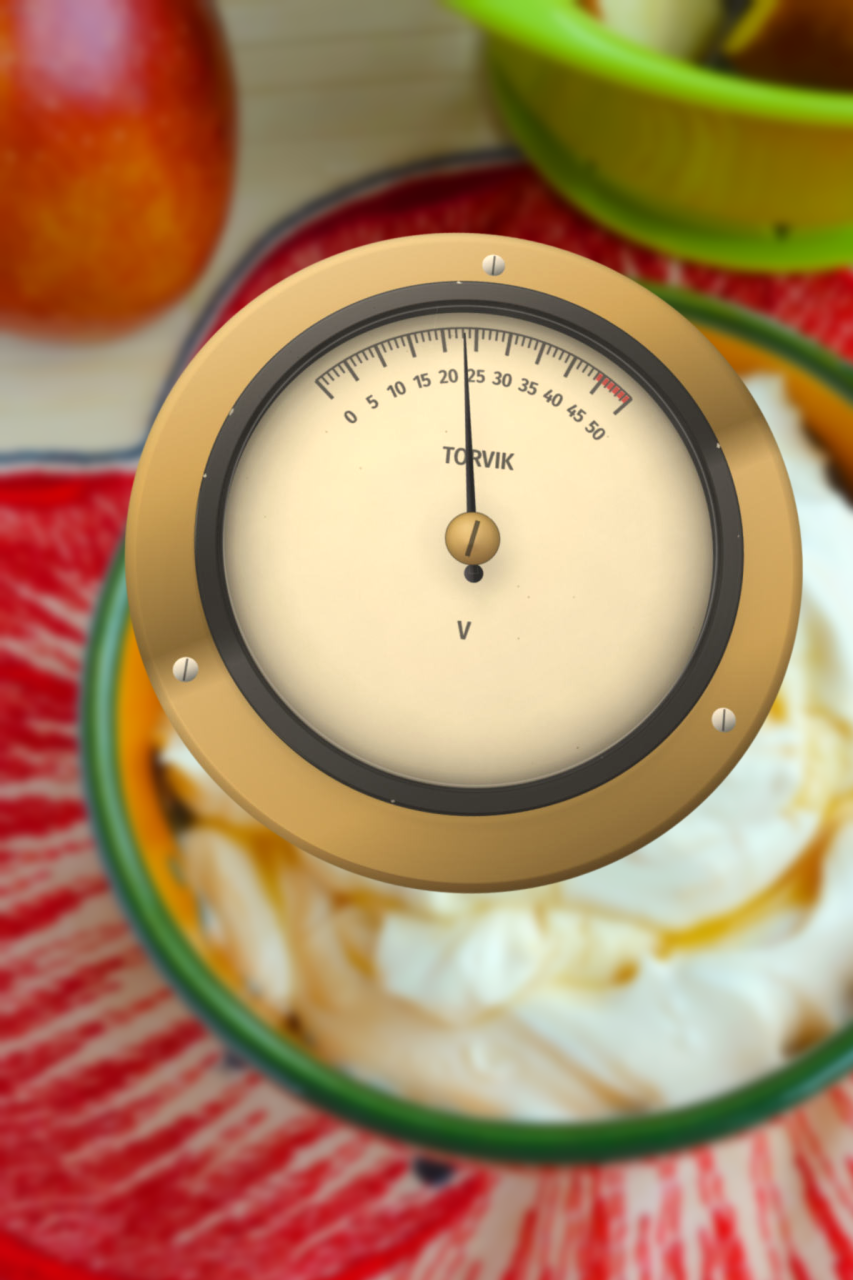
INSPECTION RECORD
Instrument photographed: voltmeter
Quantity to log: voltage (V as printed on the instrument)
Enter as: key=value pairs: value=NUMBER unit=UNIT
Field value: value=23 unit=V
